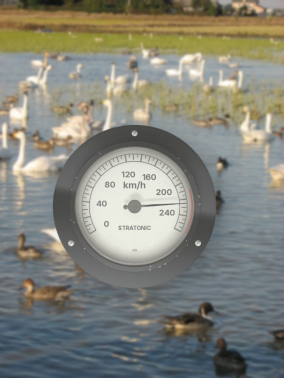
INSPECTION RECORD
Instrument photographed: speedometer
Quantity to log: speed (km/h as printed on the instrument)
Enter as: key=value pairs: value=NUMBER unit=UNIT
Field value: value=225 unit=km/h
